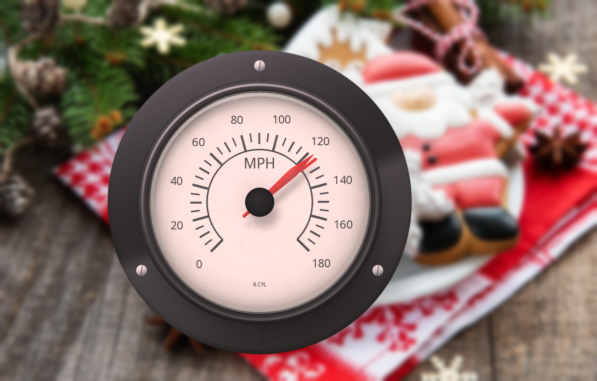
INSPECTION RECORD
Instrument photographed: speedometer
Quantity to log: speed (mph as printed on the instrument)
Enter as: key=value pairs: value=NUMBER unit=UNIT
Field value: value=122.5 unit=mph
